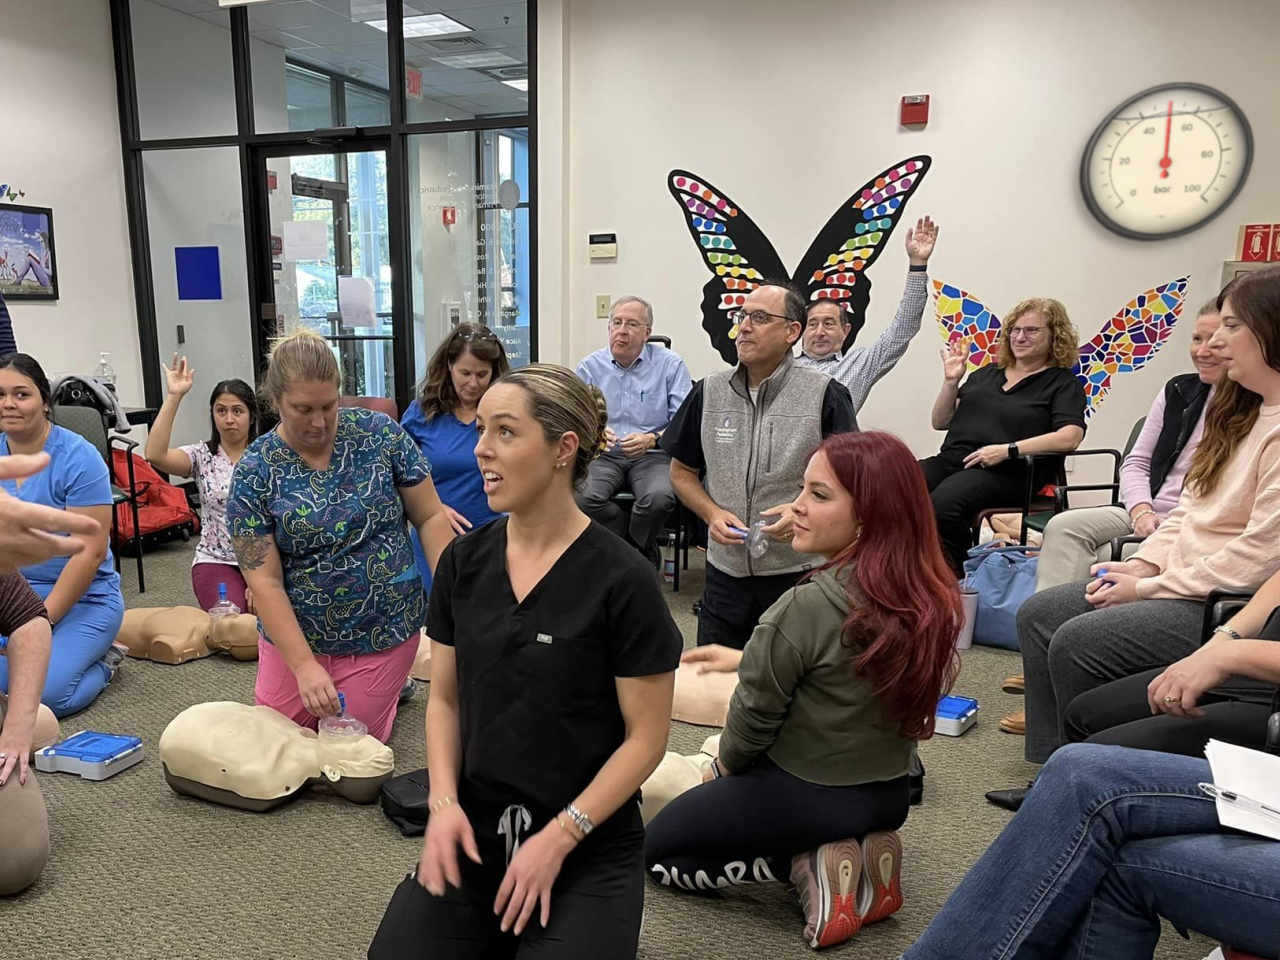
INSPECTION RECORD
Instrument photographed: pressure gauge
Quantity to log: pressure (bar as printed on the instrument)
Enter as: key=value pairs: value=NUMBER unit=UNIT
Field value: value=50 unit=bar
